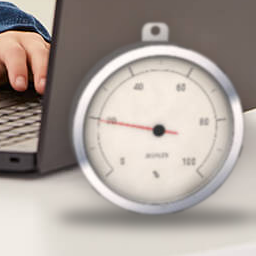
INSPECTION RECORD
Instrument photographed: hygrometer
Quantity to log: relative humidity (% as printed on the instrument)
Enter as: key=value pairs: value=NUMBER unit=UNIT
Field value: value=20 unit=%
